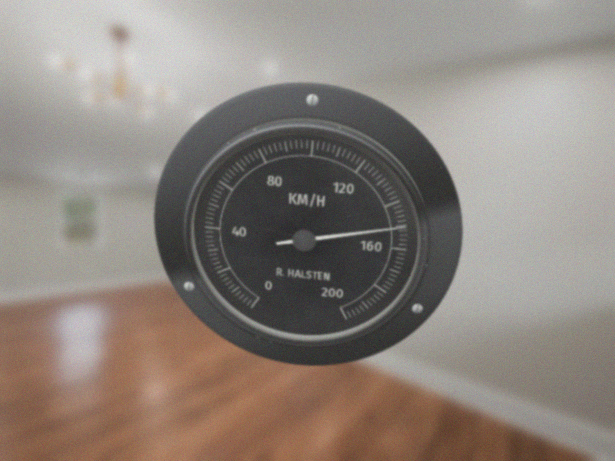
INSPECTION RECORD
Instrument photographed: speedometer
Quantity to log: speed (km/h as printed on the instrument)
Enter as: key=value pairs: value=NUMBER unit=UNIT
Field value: value=150 unit=km/h
